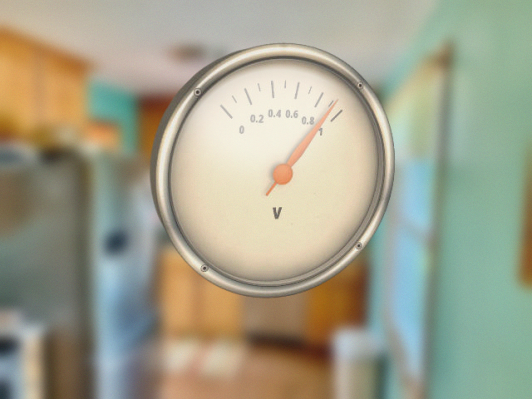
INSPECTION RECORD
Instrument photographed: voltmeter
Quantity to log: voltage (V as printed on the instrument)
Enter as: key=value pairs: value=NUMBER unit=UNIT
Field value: value=0.9 unit=V
